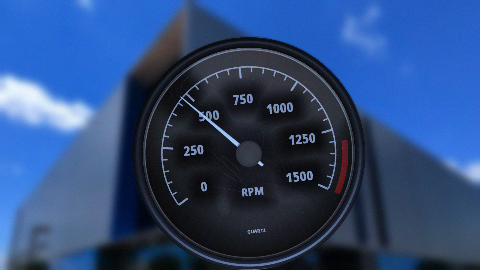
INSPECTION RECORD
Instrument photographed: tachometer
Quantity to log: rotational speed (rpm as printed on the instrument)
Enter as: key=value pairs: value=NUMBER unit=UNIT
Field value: value=475 unit=rpm
